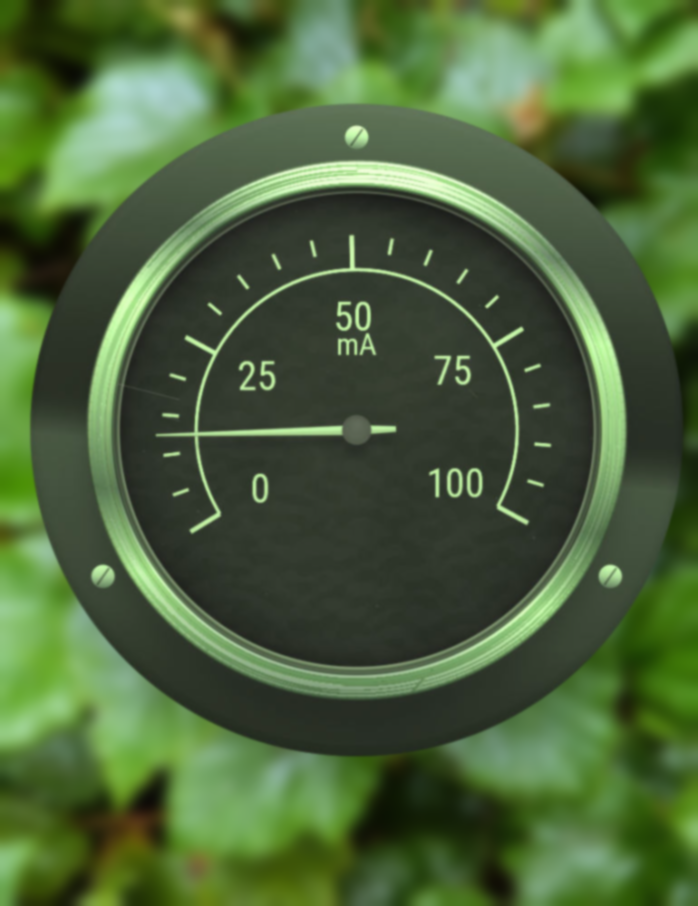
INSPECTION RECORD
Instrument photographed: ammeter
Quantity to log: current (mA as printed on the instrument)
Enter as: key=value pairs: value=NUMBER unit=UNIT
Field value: value=12.5 unit=mA
